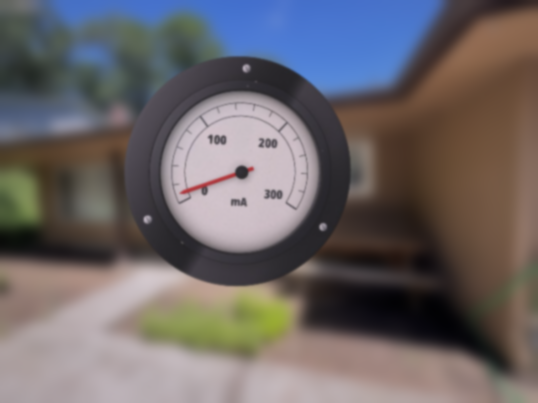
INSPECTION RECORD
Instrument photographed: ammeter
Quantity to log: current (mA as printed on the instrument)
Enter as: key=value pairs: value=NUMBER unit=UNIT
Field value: value=10 unit=mA
